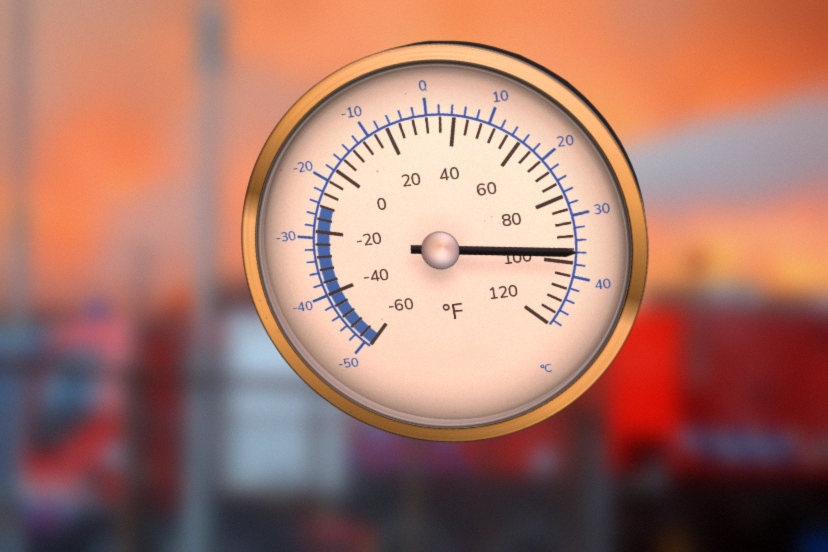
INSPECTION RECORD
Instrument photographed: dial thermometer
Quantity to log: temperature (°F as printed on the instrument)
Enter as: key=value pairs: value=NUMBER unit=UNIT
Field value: value=96 unit=°F
